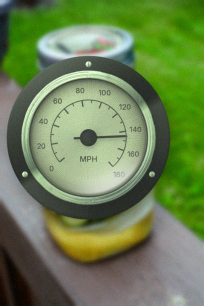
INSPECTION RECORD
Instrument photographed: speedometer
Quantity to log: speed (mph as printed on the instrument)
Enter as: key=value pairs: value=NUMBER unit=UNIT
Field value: value=145 unit=mph
